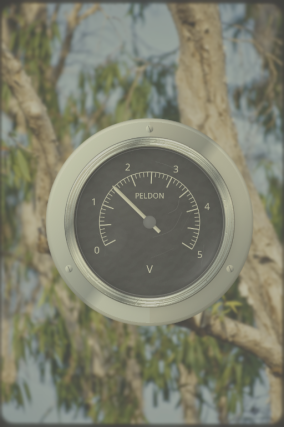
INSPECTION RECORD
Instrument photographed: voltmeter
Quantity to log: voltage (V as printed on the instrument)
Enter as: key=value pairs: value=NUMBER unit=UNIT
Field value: value=1.5 unit=V
